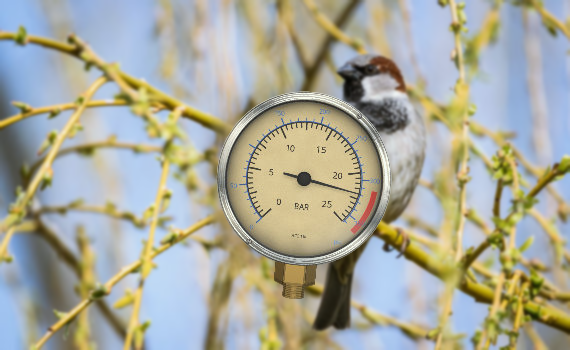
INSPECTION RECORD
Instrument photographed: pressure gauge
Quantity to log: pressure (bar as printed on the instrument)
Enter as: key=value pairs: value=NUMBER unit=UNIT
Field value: value=22 unit=bar
